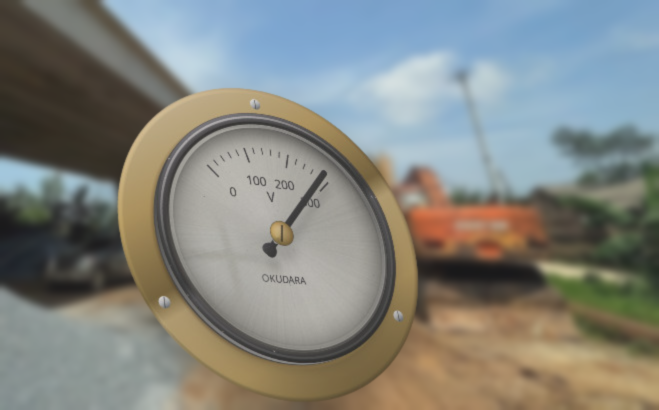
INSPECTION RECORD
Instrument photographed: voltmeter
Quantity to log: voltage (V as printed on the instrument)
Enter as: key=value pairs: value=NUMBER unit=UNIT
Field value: value=280 unit=V
